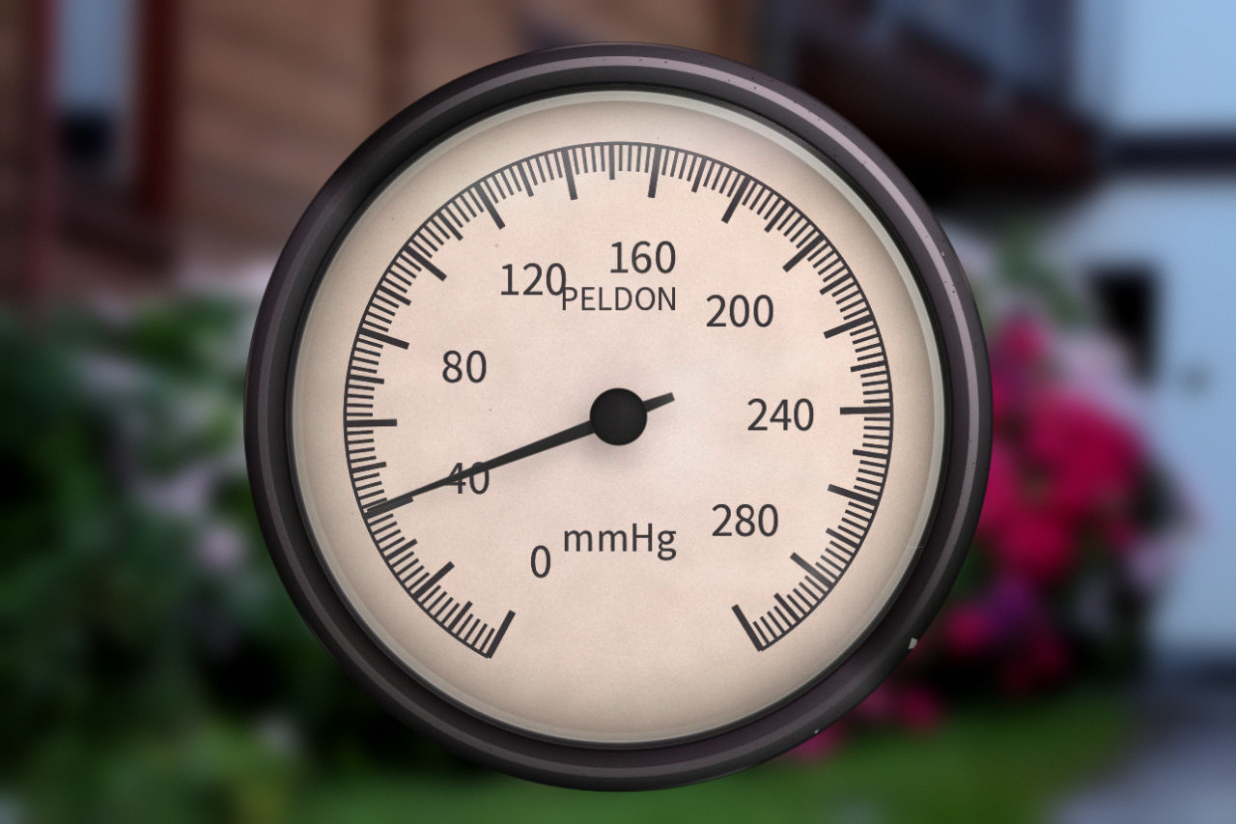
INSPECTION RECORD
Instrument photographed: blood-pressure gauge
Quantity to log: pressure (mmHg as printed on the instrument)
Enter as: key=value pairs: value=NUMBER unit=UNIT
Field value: value=41 unit=mmHg
